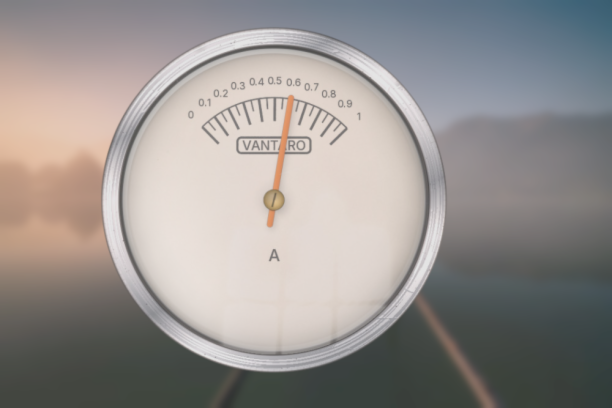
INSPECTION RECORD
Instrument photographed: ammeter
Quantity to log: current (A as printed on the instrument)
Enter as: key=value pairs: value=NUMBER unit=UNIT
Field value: value=0.6 unit=A
